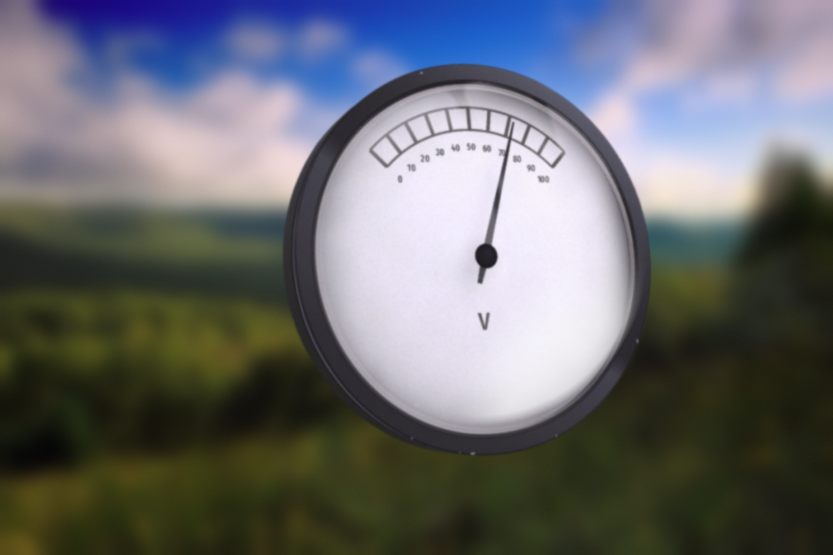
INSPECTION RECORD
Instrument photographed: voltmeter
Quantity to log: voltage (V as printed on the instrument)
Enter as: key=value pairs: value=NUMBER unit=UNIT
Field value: value=70 unit=V
